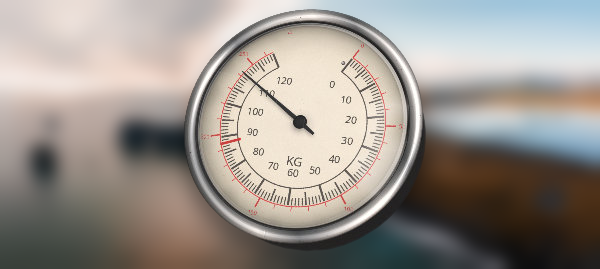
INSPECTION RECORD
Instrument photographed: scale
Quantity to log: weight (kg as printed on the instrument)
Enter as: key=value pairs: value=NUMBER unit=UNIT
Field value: value=110 unit=kg
